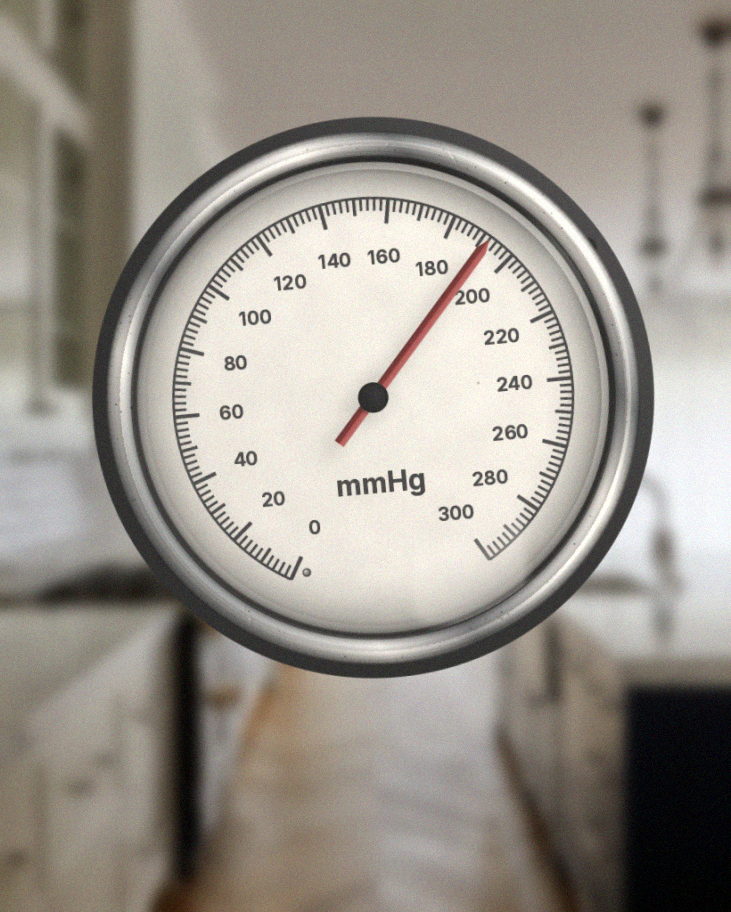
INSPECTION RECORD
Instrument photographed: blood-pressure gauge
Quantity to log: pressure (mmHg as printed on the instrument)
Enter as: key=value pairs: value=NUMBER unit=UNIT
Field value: value=192 unit=mmHg
